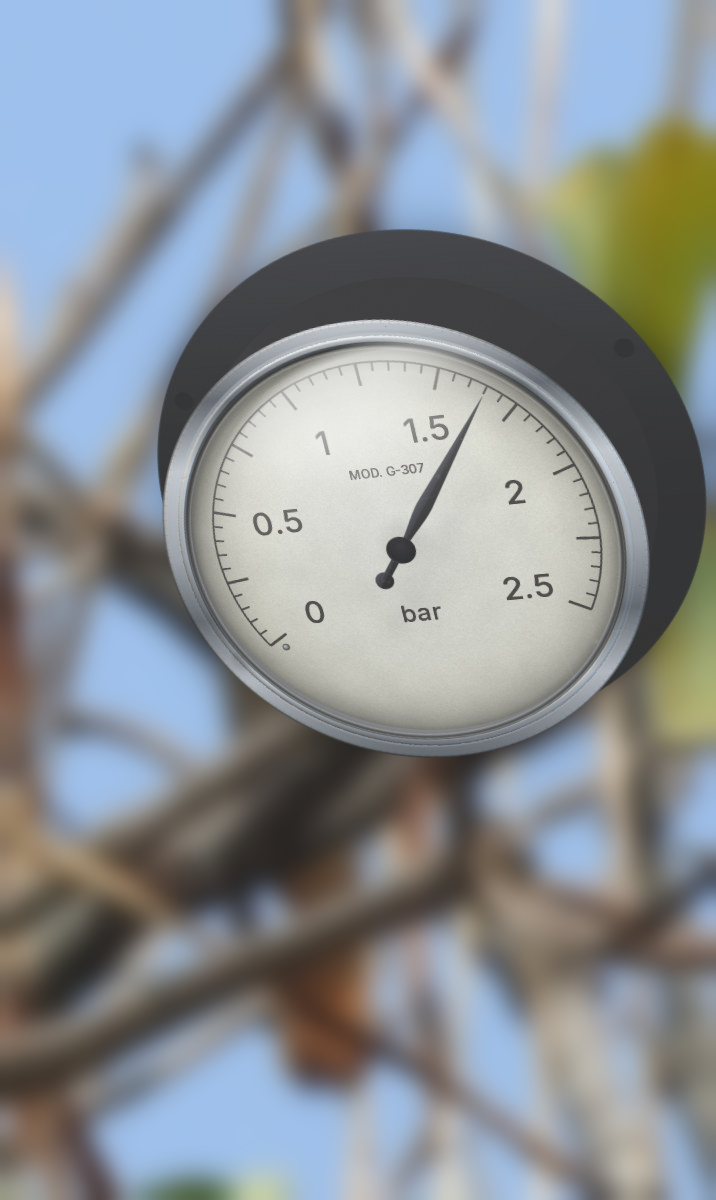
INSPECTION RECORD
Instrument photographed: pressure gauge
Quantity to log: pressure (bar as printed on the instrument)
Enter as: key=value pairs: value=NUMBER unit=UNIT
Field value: value=1.65 unit=bar
